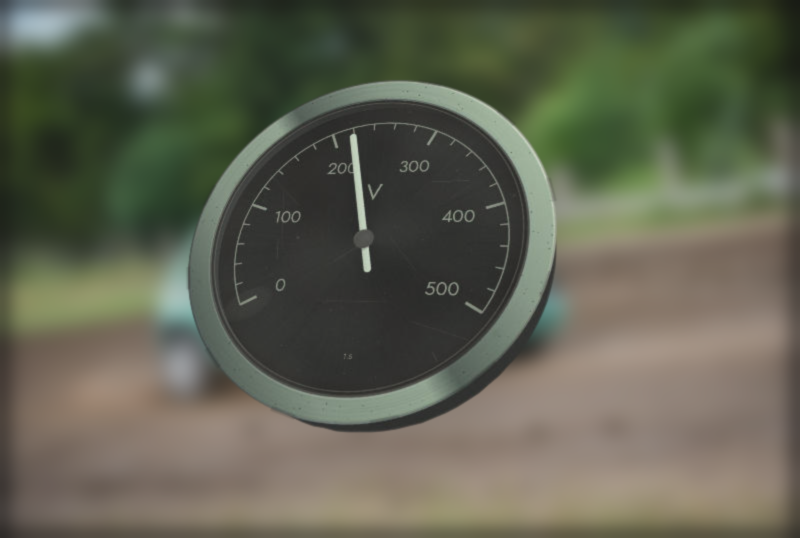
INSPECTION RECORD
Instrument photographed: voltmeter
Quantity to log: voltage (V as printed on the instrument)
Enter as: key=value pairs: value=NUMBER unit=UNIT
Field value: value=220 unit=V
